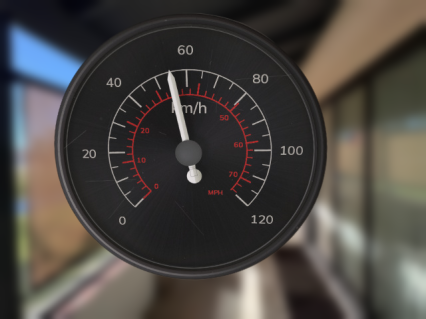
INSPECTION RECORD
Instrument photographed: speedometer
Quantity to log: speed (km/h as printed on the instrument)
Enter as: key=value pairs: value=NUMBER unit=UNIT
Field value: value=55 unit=km/h
